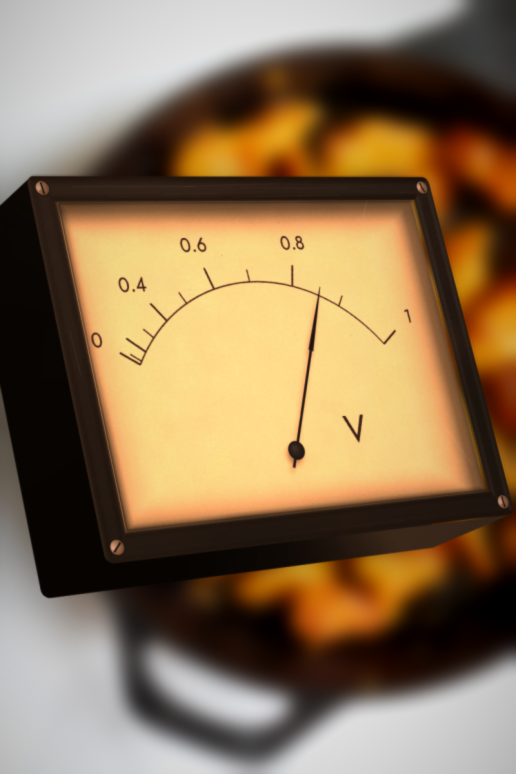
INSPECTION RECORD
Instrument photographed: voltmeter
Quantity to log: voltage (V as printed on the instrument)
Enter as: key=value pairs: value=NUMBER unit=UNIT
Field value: value=0.85 unit=V
